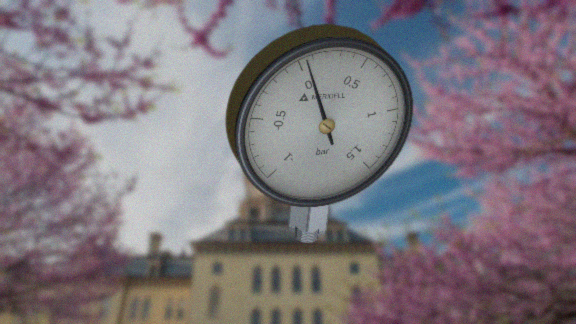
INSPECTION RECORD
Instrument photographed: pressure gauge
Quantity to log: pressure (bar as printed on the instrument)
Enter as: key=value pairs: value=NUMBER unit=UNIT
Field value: value=0.05 unit=bar
